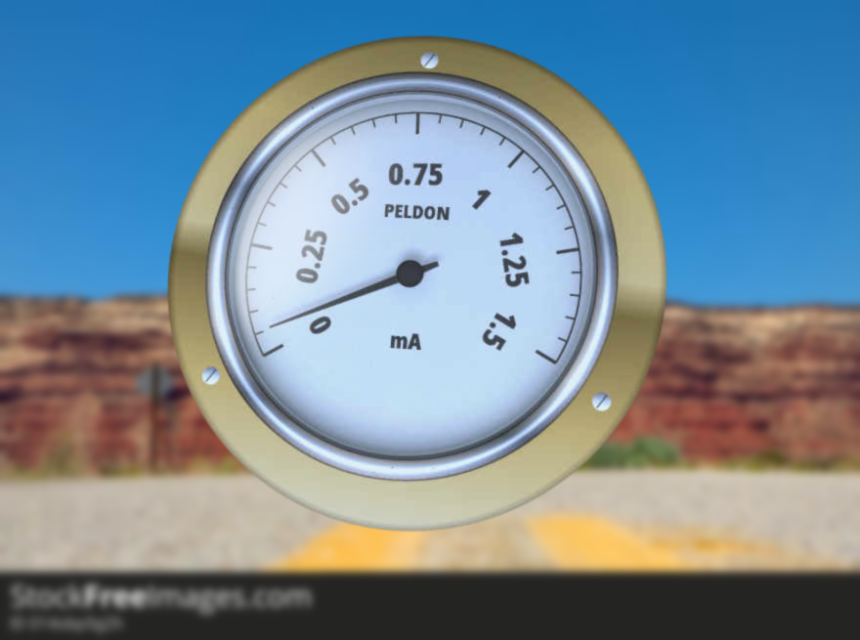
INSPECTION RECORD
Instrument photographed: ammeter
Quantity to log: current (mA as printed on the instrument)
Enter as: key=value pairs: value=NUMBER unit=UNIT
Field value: value=0.05 unit=mA
